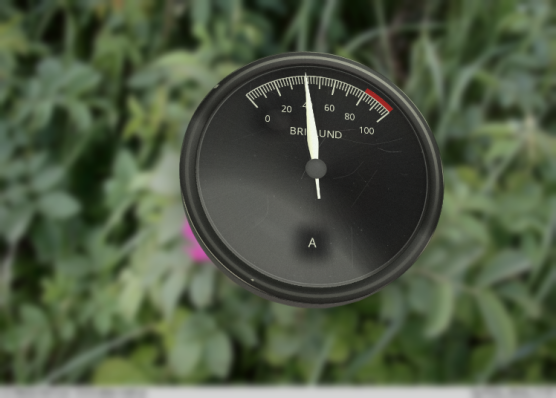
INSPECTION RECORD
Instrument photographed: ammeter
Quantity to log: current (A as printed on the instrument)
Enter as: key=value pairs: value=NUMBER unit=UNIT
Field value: value=40 unit=A
